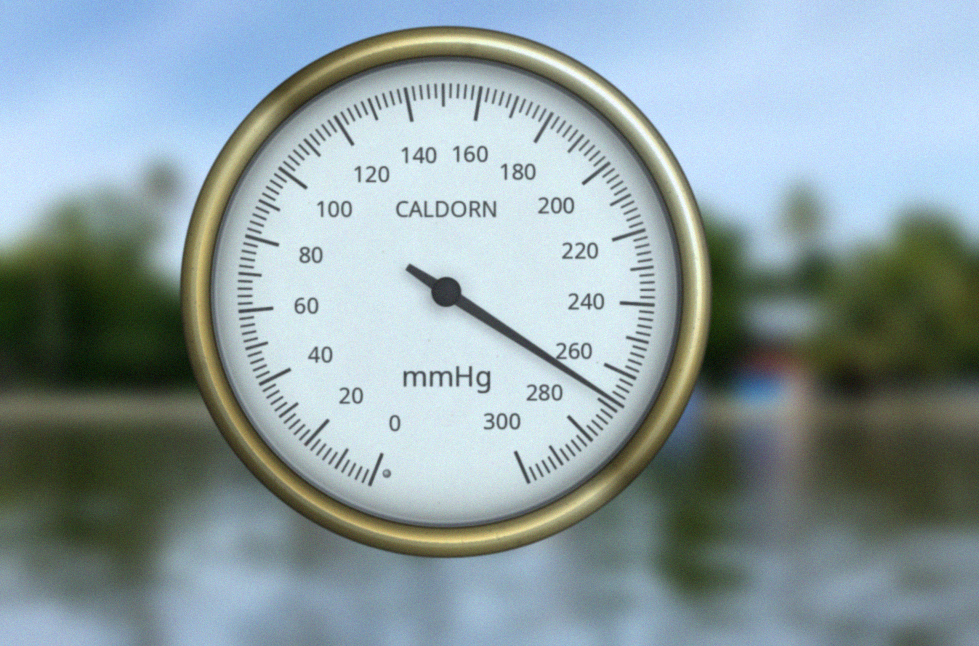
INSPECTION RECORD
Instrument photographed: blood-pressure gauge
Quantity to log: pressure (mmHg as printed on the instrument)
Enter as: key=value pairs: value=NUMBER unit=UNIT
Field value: value=268 unit=mmHg
